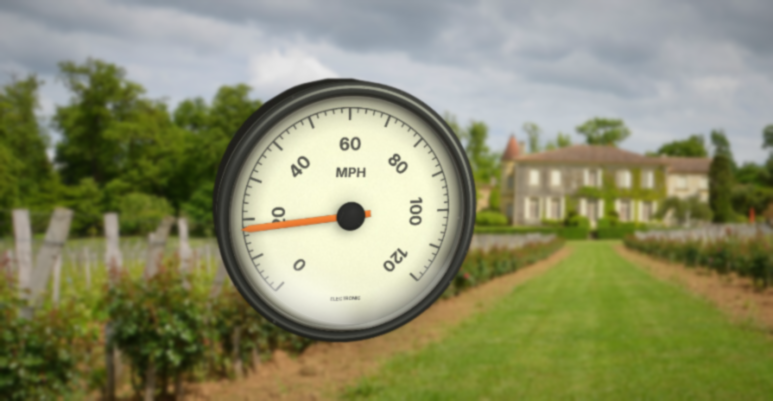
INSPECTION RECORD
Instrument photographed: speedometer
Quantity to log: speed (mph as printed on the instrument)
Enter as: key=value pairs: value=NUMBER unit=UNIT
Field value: value=18 unit=mph
